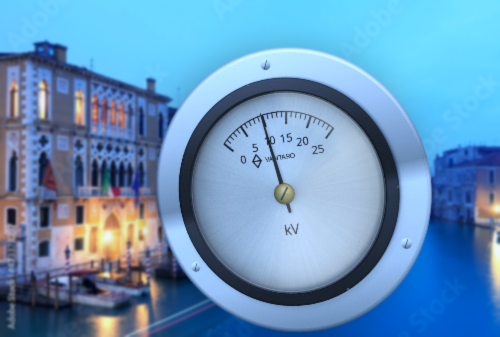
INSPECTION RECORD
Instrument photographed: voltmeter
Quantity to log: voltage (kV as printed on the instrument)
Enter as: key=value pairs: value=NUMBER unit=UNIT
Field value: value=10 unit=kV
